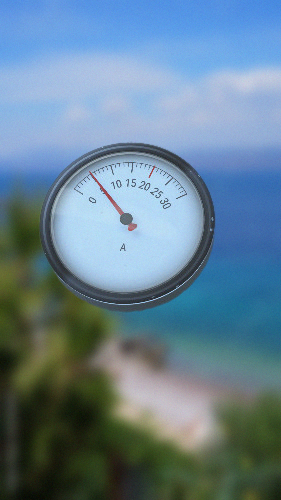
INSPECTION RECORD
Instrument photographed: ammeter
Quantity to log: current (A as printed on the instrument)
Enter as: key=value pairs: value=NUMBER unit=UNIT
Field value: value=5 unit=A
